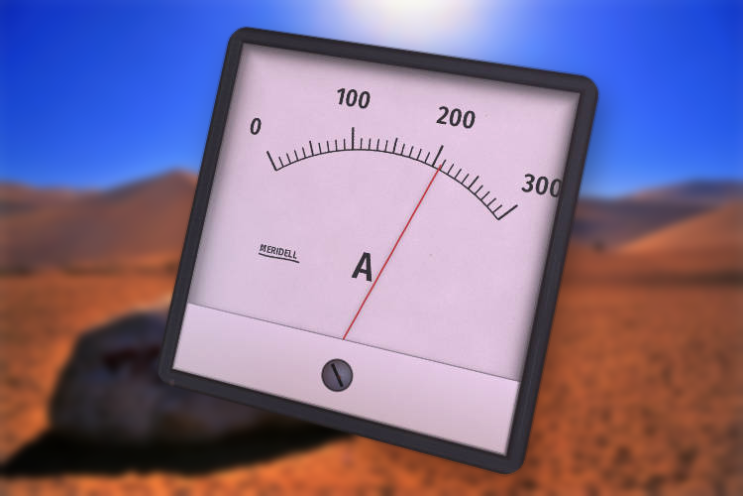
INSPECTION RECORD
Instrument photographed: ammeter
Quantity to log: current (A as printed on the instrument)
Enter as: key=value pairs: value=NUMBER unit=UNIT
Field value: value=210 unit=A
